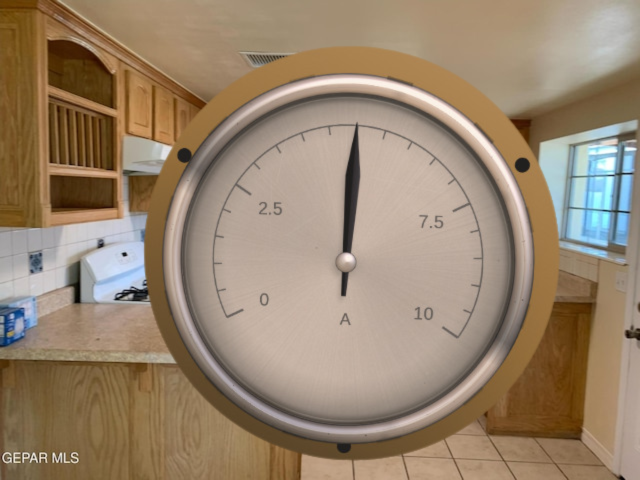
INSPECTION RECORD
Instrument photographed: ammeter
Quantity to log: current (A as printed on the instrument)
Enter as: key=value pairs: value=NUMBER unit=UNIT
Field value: value=5 unit=A
